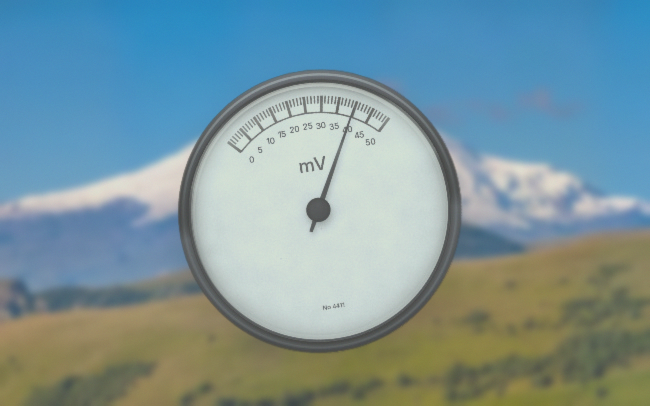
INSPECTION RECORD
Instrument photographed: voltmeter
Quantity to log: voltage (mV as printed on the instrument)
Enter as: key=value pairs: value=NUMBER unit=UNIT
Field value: value=40 unit=mV
